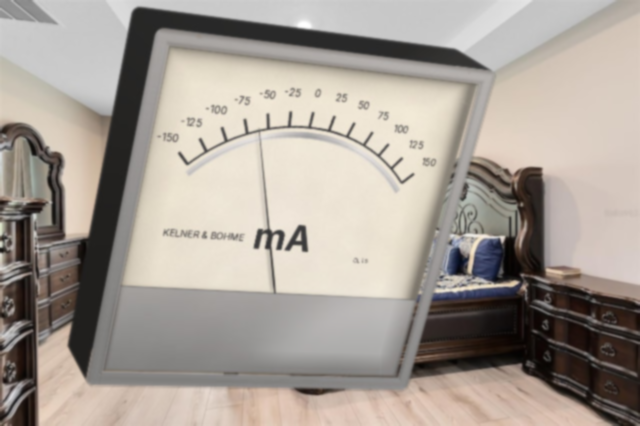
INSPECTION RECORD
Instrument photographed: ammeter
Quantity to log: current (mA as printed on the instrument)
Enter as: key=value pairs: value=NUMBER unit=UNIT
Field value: value=-62.5 unit=mA
